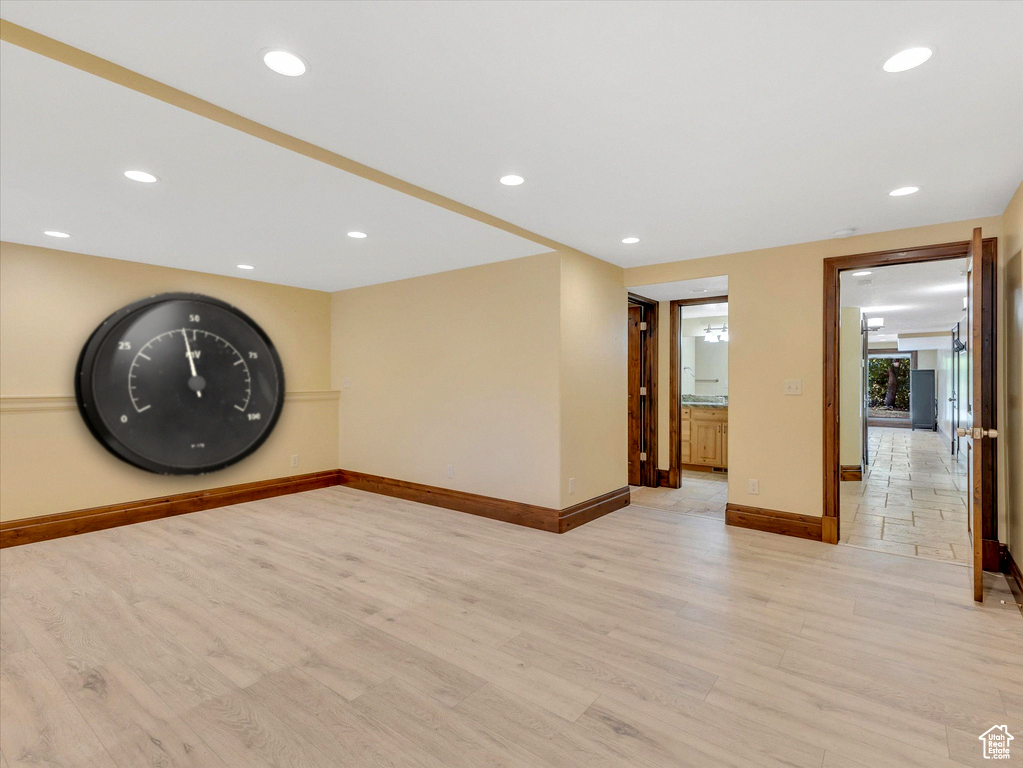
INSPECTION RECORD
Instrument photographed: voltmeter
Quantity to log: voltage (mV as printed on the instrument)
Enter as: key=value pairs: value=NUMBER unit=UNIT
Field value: value=45 unit=mV
